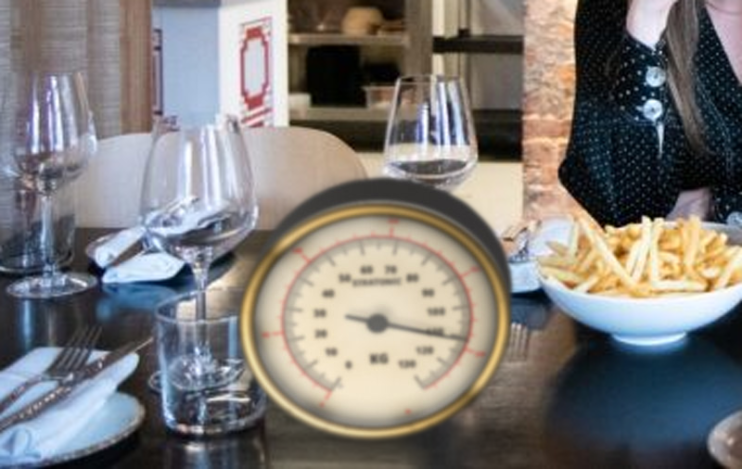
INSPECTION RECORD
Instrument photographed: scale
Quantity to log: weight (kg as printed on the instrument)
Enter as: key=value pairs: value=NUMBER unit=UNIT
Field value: value=110 unit=kg
